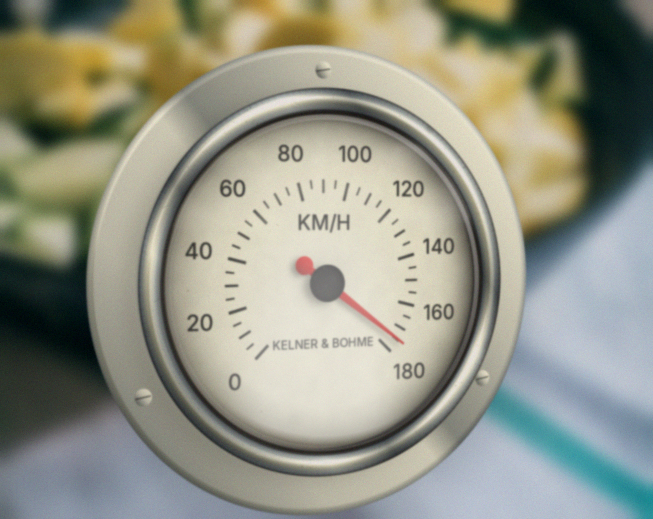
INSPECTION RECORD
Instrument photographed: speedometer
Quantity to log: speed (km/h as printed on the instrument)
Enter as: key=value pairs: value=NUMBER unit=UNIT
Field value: value=175 unit=km/h
